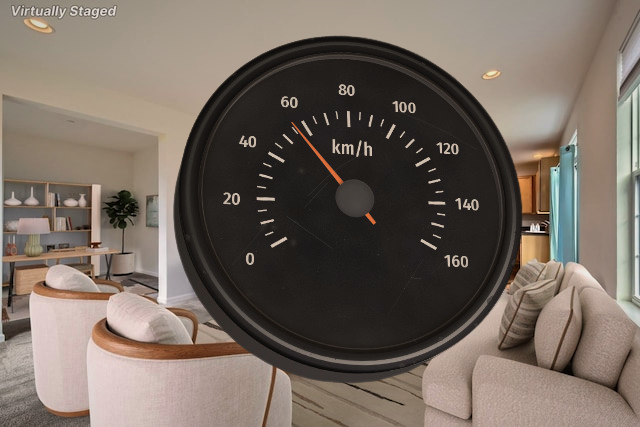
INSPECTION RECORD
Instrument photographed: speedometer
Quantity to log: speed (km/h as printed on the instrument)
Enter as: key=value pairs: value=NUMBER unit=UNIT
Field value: value=55 unit=km/h
